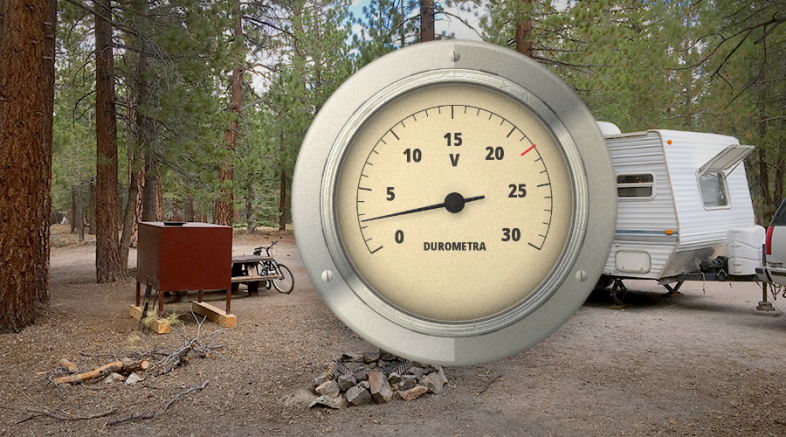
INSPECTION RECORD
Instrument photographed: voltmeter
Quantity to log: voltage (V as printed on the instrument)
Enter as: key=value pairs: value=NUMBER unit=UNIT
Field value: value=2.5 unit=V
